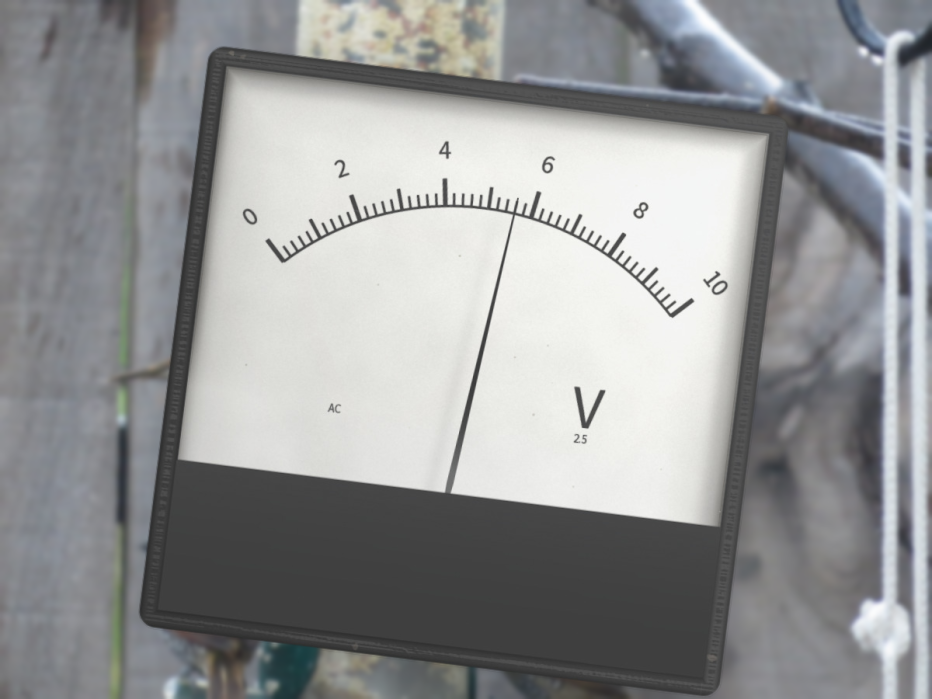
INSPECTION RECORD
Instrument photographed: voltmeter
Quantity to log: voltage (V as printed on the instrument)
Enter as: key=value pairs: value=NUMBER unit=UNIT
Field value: value=5.6 unit=V
